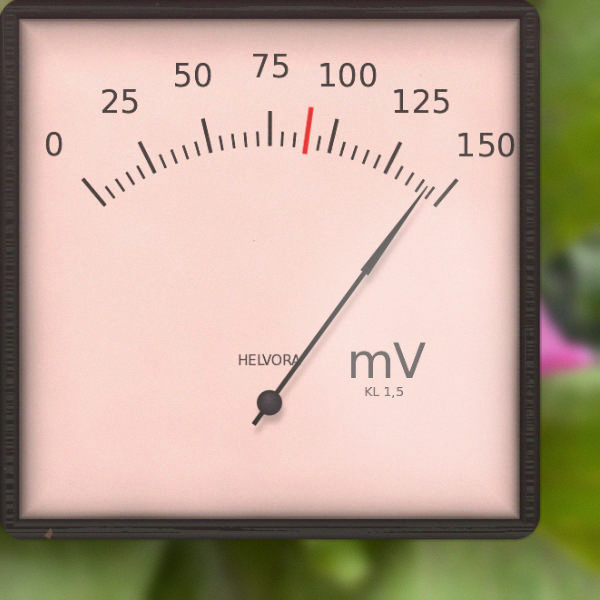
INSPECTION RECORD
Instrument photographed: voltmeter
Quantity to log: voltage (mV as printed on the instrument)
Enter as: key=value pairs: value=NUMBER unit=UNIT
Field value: value=142.5 unit=mV
